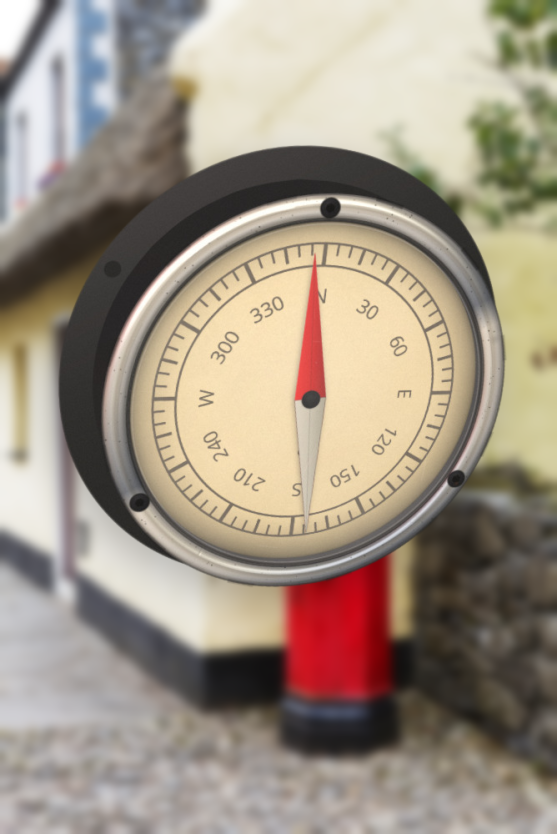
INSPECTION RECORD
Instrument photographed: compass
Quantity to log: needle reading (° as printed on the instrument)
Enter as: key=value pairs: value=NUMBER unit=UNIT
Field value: value=355 unit=°
